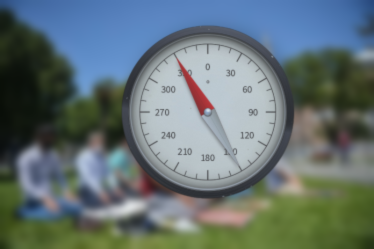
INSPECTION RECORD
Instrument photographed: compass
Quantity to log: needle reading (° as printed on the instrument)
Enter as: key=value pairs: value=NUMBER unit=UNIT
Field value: value=330 unit=°
